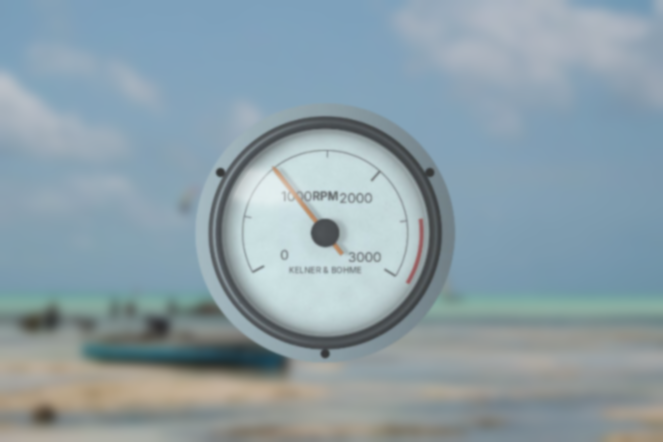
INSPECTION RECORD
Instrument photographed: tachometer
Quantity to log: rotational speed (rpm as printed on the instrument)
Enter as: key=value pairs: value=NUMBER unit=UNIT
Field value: value=1000 unit=rpm
